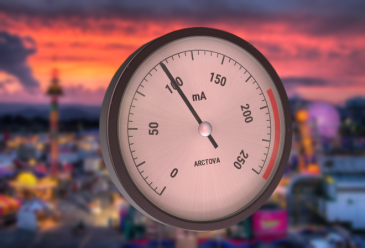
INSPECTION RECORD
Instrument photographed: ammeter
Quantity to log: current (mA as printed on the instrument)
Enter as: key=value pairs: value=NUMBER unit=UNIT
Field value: value=100 unit=mA
